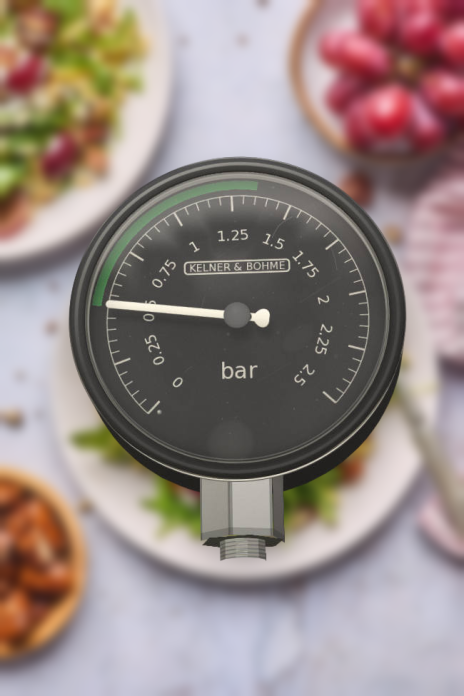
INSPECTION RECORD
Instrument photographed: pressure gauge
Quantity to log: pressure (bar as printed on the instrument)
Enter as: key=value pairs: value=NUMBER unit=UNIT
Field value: value=0.5 unit=bar
